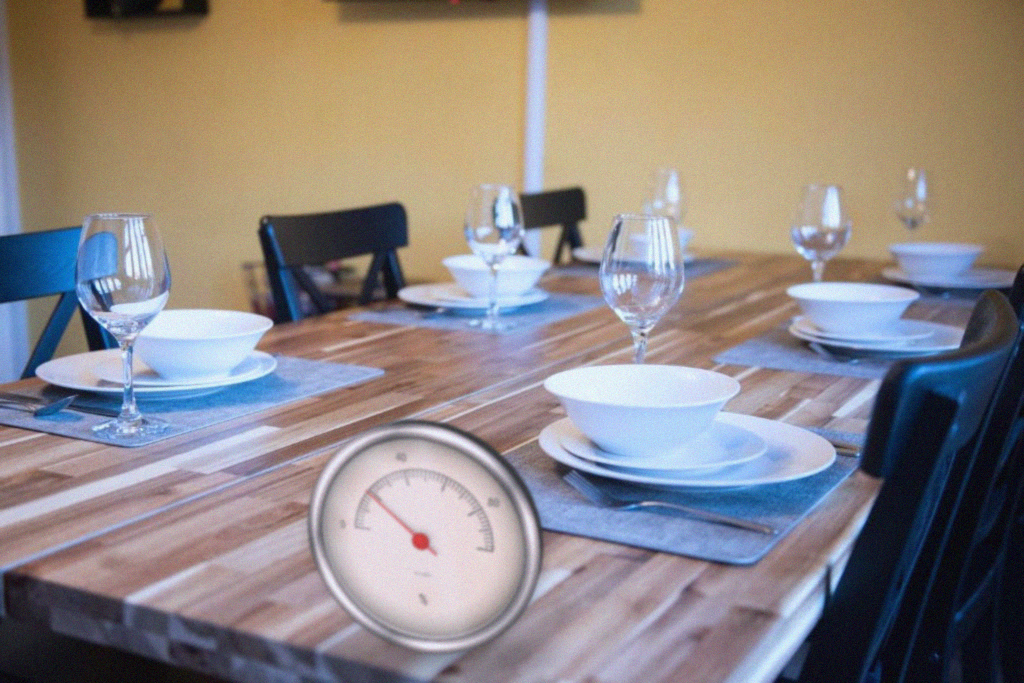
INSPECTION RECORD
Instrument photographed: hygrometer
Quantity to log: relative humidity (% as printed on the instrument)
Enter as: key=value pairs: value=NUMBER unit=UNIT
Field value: value=20 unit=%
